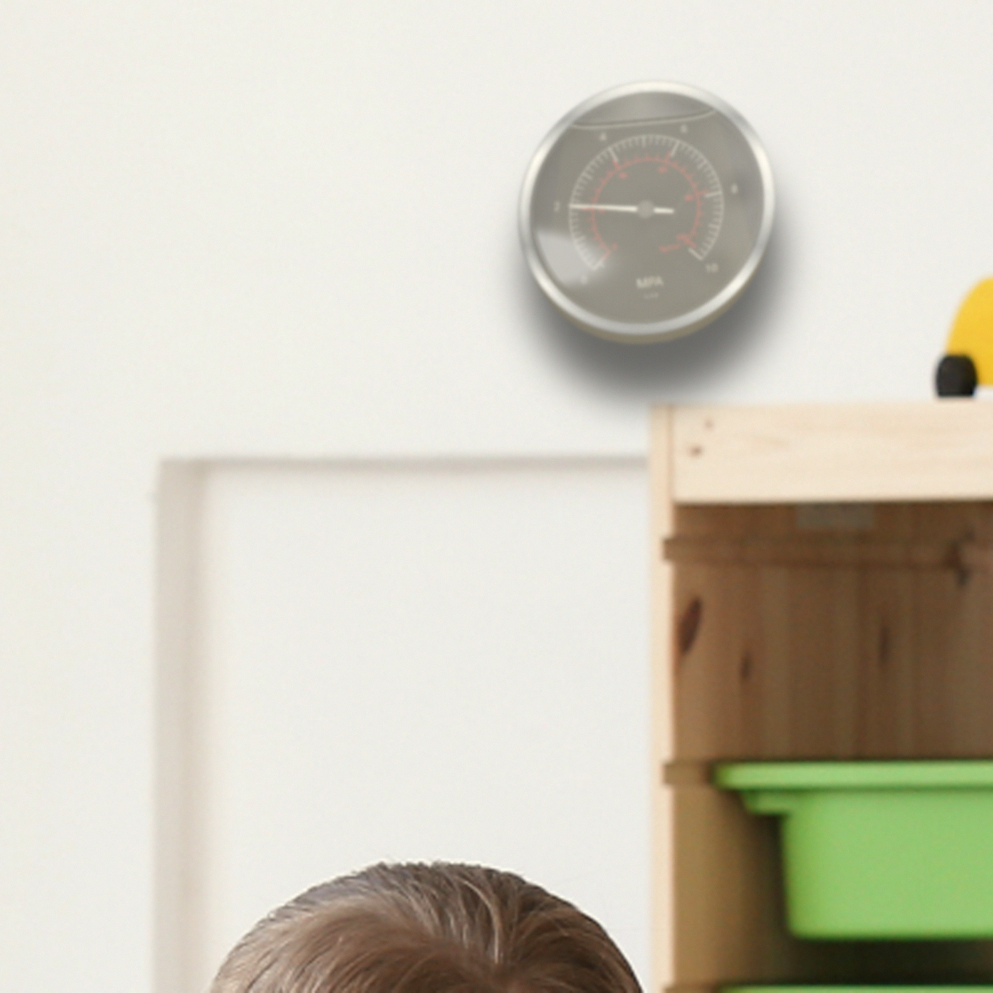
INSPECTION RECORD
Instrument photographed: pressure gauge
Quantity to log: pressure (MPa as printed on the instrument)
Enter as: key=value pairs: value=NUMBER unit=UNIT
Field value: value=2 unit=MPa
